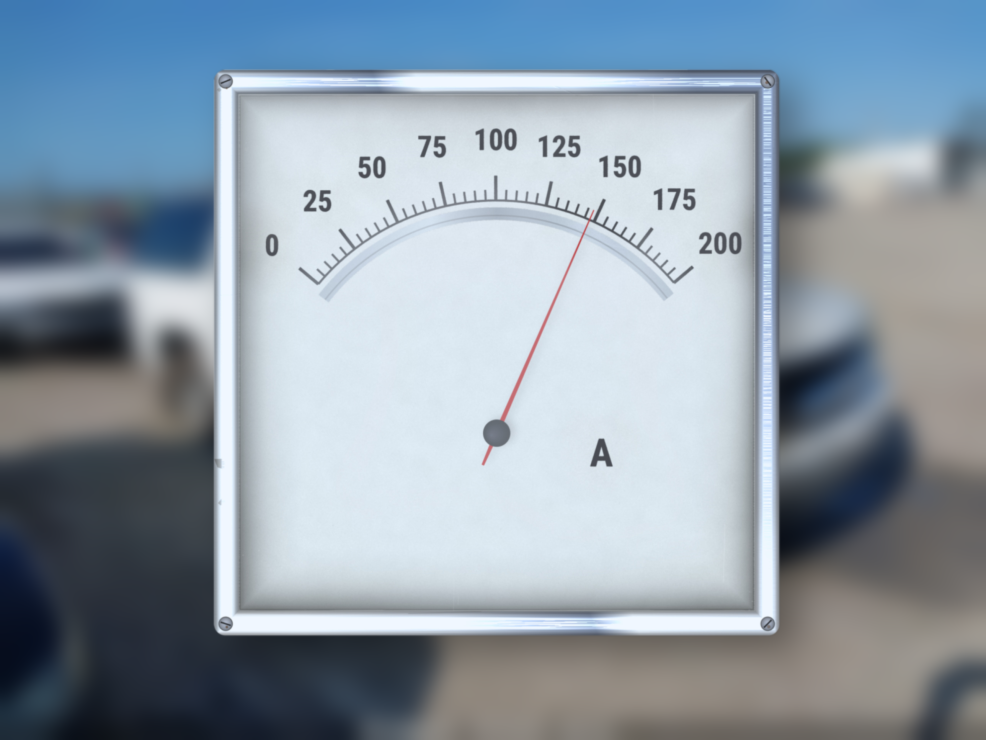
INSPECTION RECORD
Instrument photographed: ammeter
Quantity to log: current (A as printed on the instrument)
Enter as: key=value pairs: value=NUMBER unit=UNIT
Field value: value=147.5 unit=A
